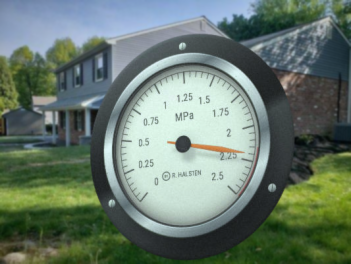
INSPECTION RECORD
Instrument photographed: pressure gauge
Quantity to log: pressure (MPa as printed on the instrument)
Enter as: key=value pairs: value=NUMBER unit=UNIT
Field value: value=2.2 unit=MPa
